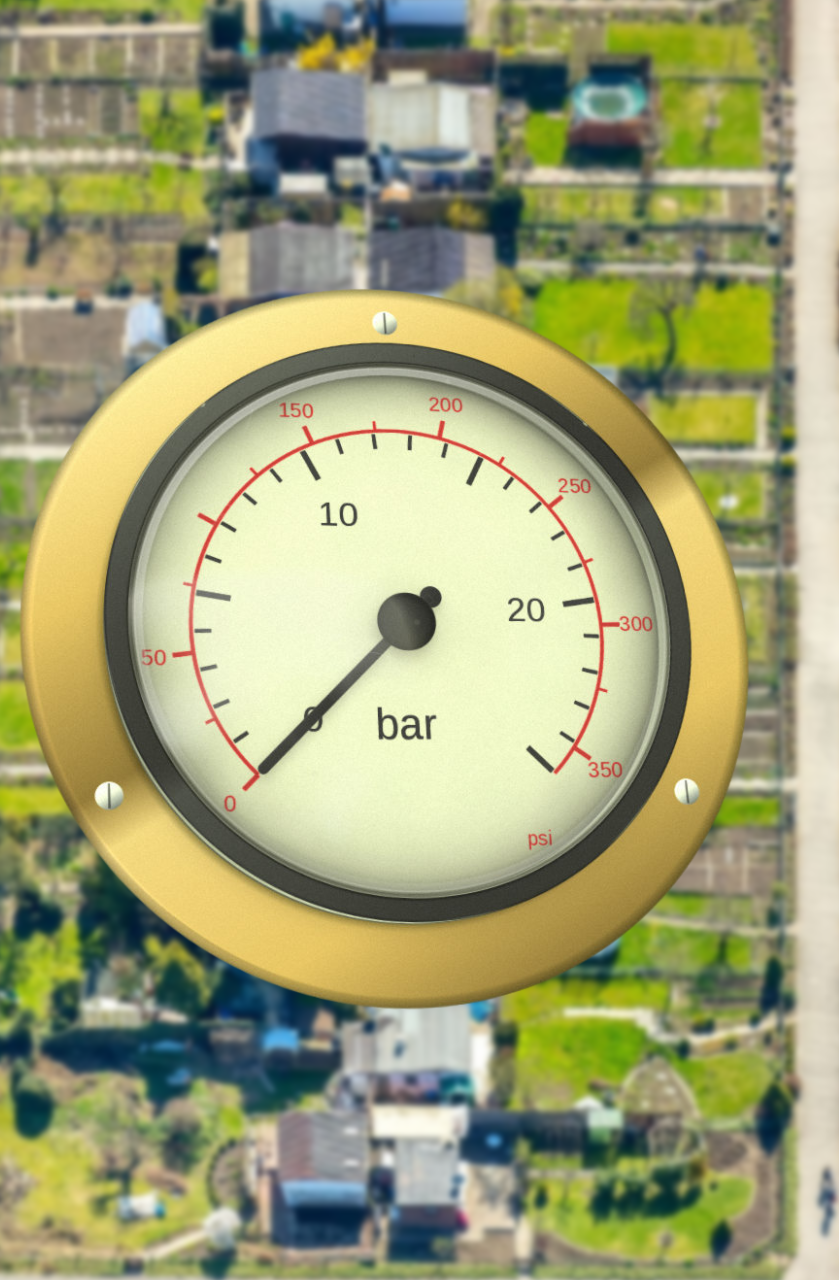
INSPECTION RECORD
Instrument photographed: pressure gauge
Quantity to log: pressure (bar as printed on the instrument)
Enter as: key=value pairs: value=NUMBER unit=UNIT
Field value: value=0 unit=bar
